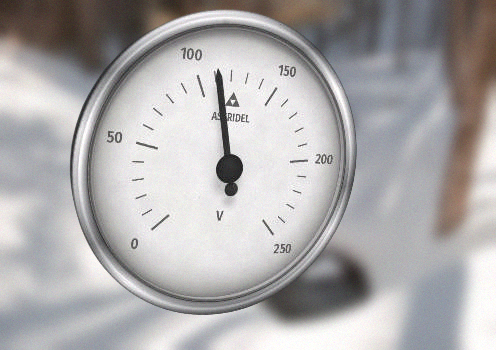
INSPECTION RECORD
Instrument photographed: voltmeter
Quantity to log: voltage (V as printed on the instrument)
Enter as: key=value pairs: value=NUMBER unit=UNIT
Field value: value=110 unit=V
